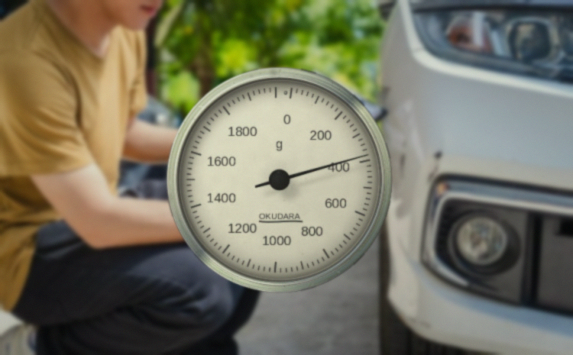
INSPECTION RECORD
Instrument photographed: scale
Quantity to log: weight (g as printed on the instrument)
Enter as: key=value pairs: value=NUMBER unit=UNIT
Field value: value=380 unit=g
